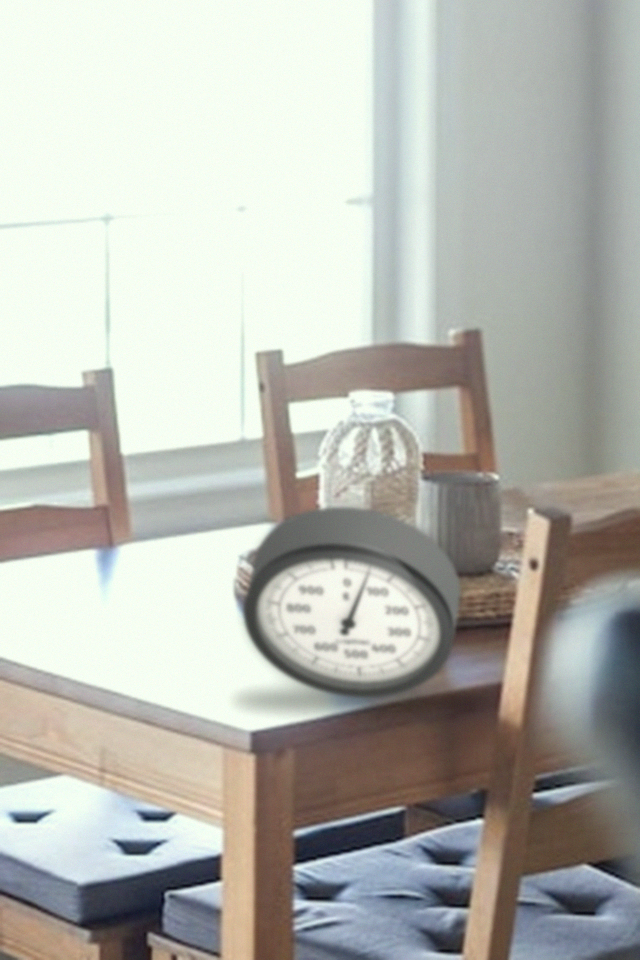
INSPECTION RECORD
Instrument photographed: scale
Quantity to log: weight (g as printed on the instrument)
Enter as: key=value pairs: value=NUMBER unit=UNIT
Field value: value=50 unit=g
